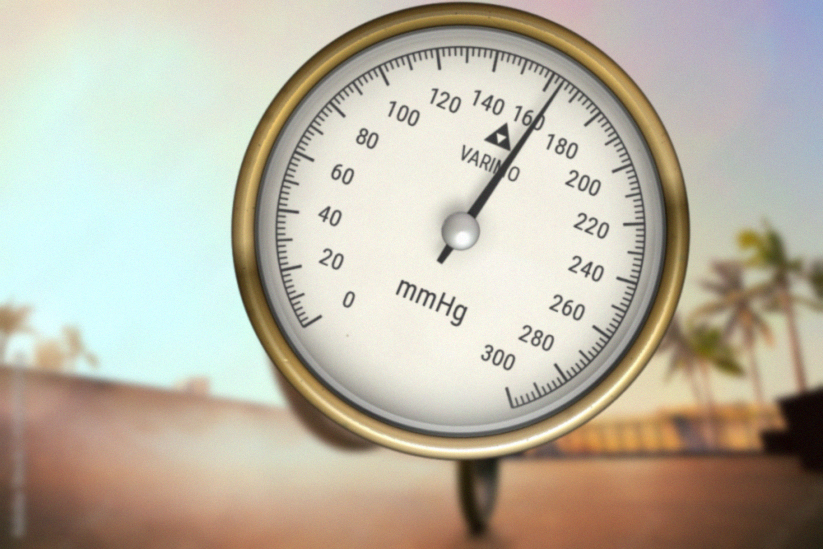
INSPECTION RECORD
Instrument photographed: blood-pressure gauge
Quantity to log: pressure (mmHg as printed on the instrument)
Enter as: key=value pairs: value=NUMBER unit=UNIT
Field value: value=164 unit=mmHg
